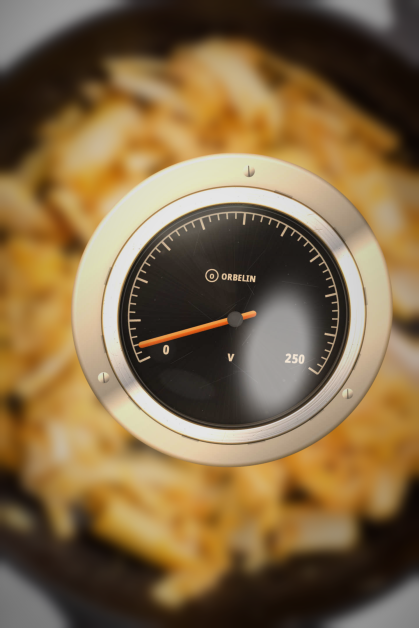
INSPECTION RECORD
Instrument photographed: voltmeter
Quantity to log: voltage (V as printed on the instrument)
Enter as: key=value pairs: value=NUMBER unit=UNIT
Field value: value=10 unit=V
